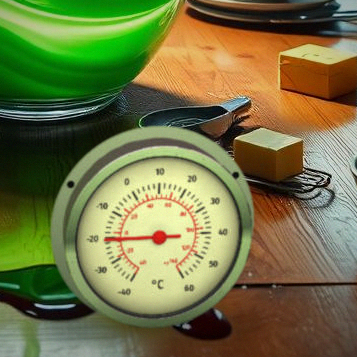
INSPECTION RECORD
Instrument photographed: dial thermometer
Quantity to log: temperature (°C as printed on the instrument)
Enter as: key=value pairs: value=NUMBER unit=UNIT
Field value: value=-20 unit=°C
